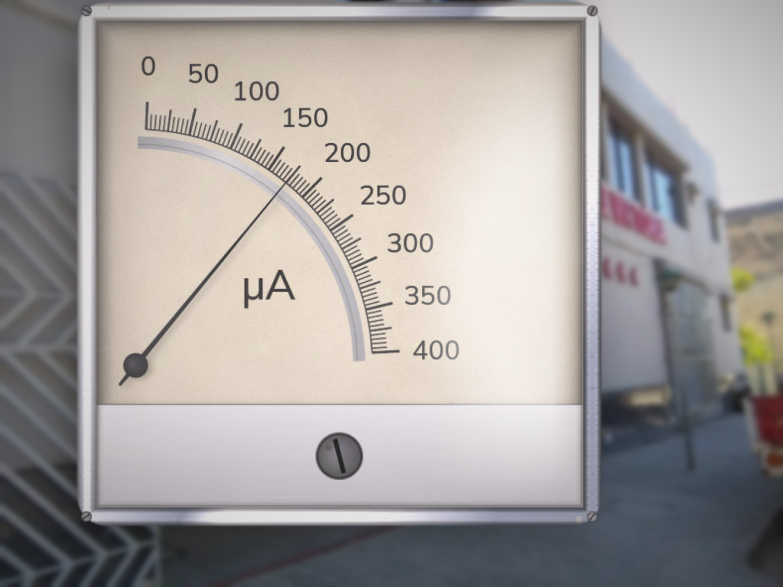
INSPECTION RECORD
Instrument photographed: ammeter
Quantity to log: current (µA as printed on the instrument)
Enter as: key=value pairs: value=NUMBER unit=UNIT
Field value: value=175 unit=µA
